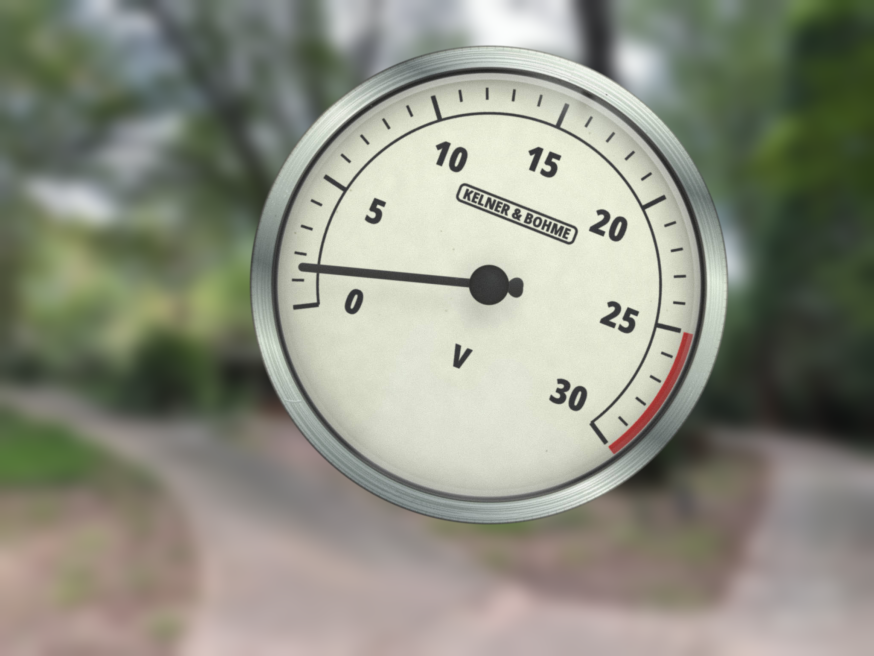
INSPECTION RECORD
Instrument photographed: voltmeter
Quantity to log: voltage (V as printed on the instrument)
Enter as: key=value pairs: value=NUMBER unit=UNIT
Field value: value=1.5 unit=V
